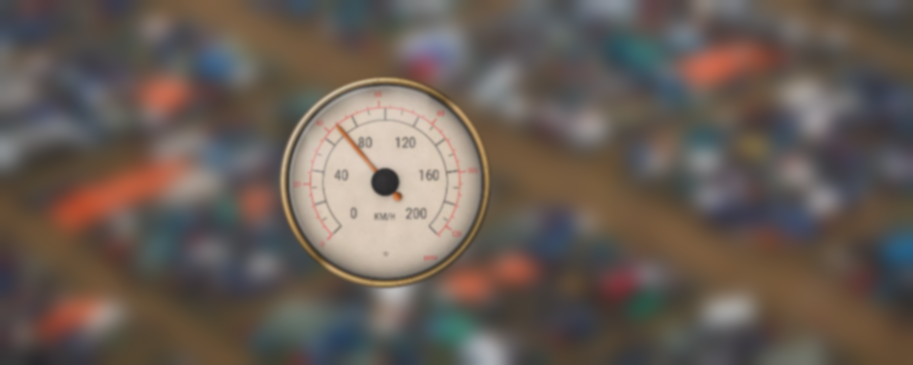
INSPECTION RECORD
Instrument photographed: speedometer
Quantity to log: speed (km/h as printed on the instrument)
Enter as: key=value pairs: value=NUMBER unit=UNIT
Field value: value=70 unit=km/h
